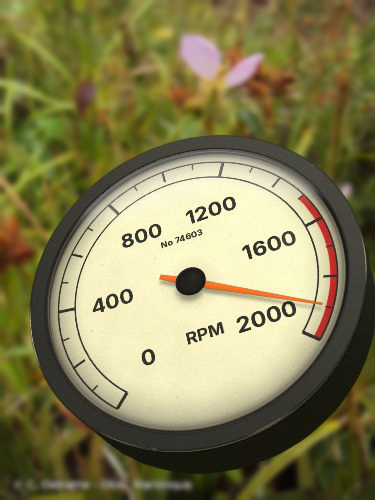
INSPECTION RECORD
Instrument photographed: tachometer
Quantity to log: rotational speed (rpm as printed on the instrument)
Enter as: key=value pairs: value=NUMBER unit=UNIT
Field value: value=1900 unit=rpm
